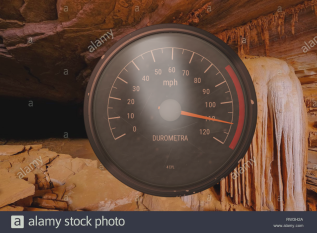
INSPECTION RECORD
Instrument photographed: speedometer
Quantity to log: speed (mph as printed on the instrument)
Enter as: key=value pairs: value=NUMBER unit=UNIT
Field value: value=110 unit=mph
